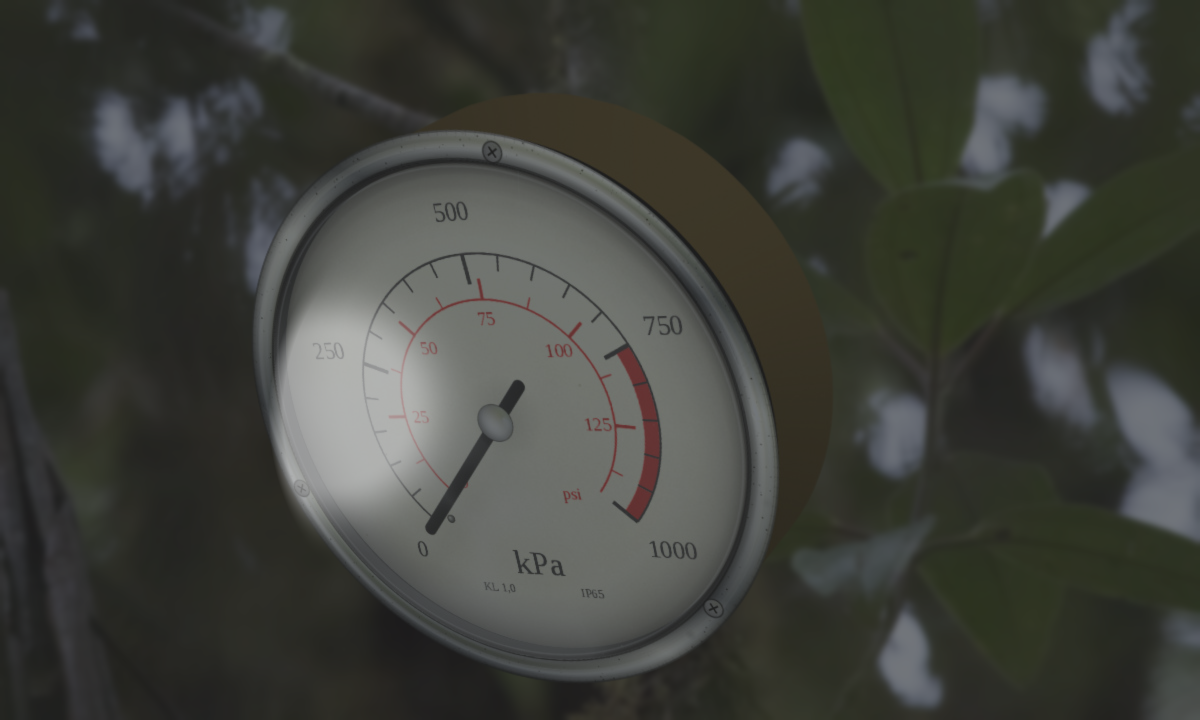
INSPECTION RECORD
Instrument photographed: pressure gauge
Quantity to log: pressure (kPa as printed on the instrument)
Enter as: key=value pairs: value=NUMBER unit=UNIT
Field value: value=0 unit=kPa
